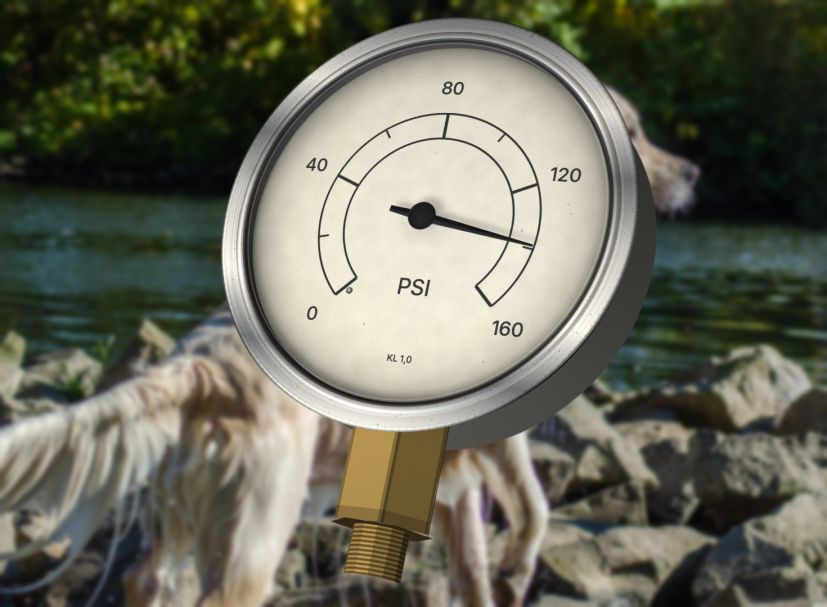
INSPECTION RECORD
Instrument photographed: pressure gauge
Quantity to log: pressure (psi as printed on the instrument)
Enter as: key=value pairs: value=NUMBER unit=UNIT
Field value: value=140 unit=psi
